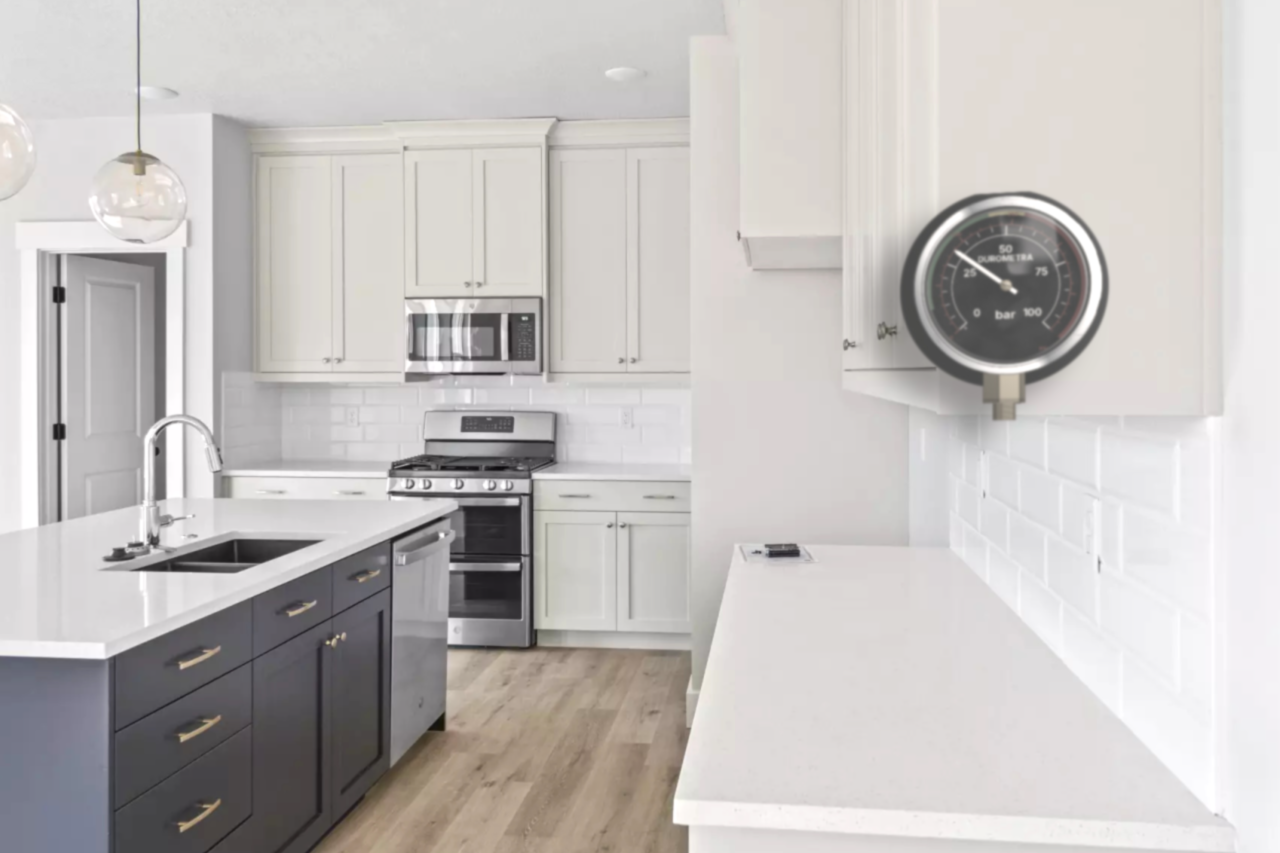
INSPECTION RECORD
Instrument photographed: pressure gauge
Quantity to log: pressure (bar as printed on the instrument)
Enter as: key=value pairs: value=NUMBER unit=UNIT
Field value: value=30 unit=bar
